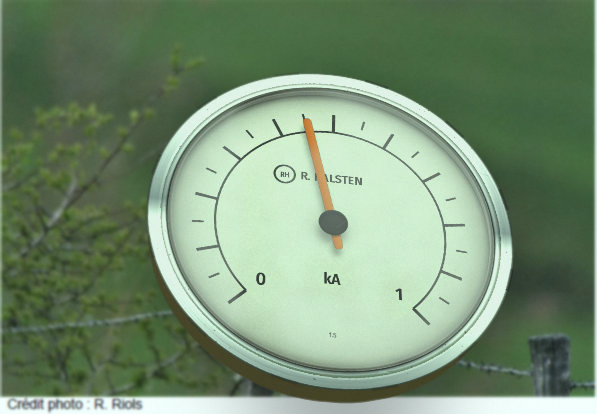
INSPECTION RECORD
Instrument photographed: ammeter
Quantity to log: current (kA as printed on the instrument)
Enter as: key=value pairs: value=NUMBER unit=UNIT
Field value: value=0.45 unit=kA
